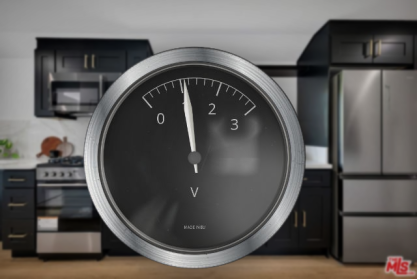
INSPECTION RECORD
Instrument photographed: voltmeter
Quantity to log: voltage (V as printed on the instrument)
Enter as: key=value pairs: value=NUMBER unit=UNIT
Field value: value=1.1 unit=V
